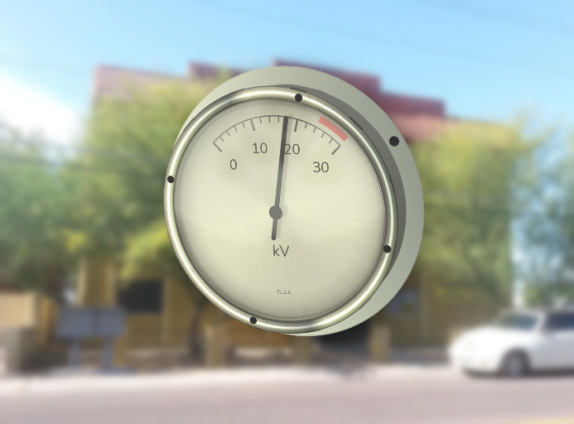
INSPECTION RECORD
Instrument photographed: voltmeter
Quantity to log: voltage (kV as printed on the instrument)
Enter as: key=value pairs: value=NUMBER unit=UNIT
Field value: value=18 unit=kV
